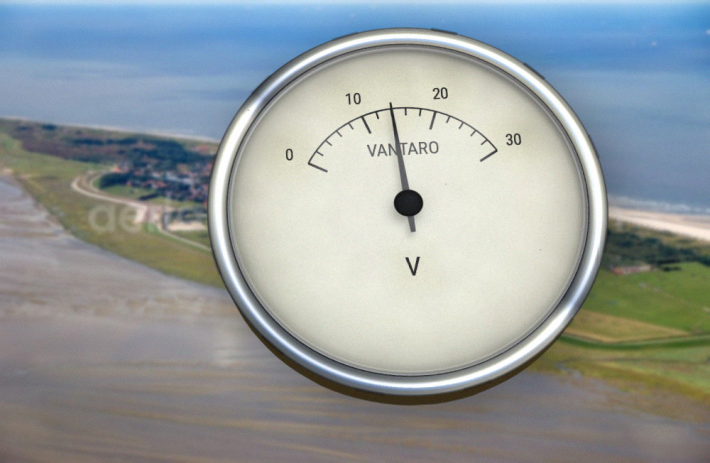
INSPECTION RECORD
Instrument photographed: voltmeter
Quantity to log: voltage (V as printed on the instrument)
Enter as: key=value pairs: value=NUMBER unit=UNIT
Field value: value=14 unit=V
